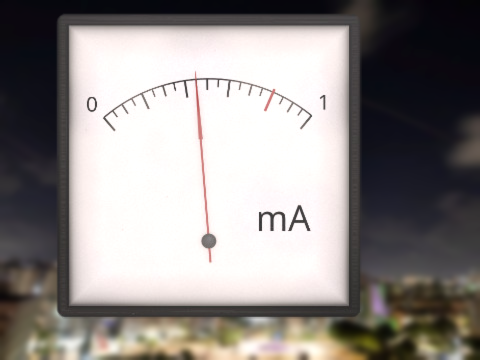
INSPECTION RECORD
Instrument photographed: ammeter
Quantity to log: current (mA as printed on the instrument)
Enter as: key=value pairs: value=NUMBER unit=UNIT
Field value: value=0.45 unit=mA
